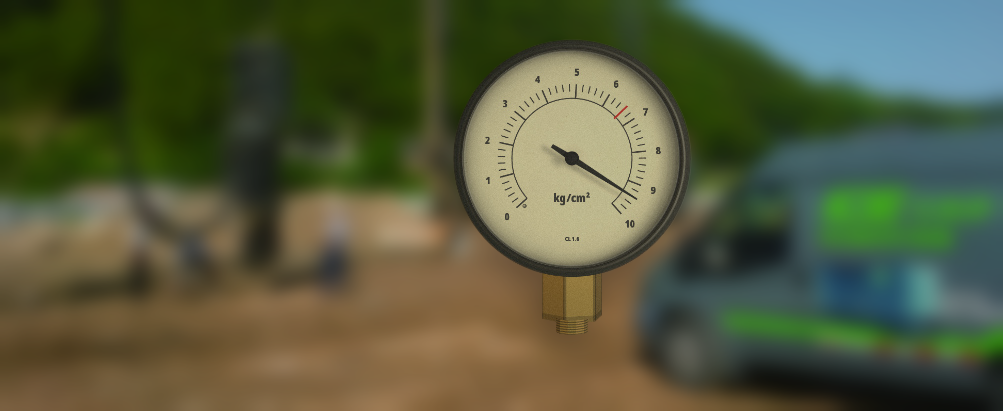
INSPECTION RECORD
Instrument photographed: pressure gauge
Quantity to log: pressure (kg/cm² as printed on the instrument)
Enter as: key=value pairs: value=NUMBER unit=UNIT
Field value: value=9.4 unit=kg/cm²
